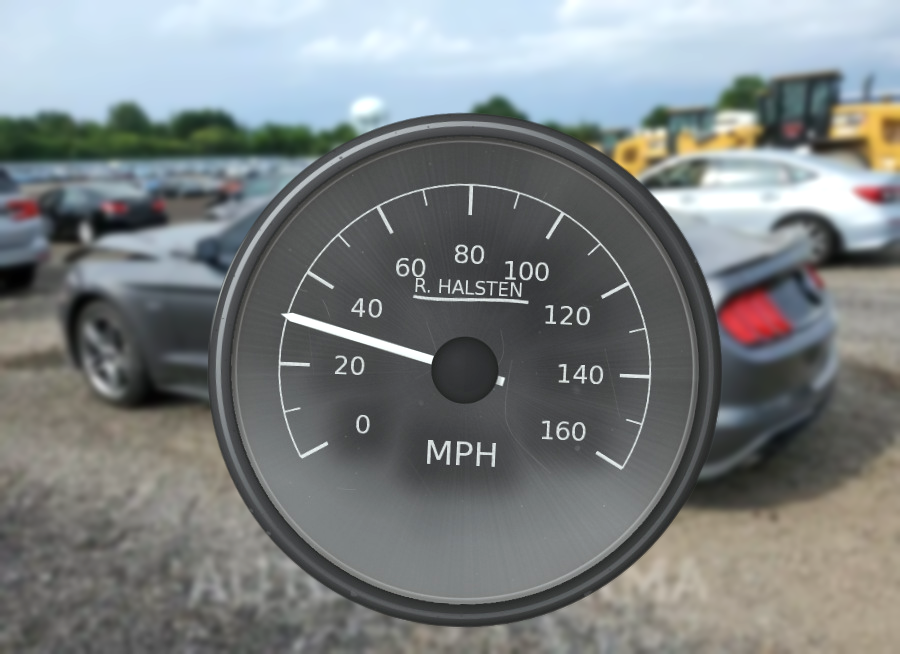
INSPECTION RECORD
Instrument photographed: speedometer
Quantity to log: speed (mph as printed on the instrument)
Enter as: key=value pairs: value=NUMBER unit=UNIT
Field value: value=30 unit=mph
